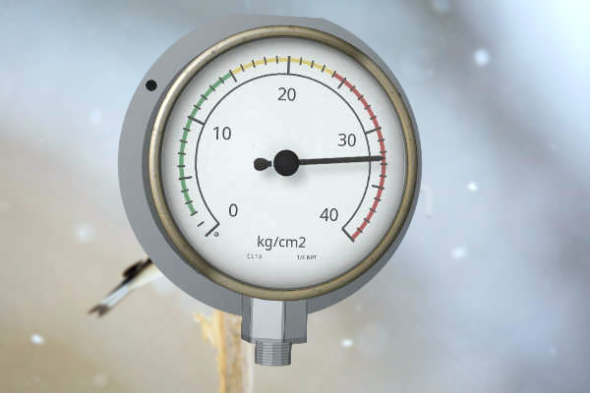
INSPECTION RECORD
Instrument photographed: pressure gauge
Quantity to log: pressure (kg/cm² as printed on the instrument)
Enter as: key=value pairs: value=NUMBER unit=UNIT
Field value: value=32.5 unit=kg/cm²
